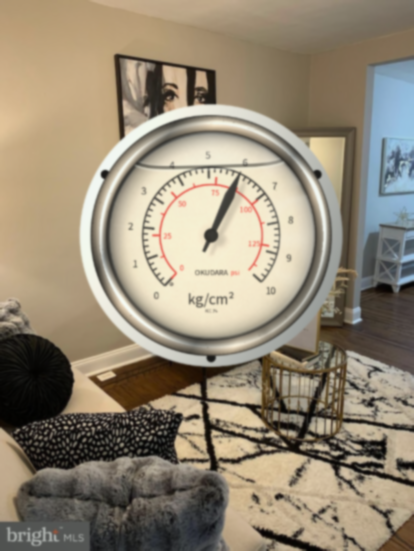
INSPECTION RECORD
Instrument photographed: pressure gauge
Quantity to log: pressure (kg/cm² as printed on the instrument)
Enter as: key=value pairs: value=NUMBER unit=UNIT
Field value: value=6 unit=kg/cm²
